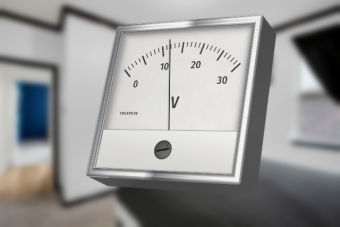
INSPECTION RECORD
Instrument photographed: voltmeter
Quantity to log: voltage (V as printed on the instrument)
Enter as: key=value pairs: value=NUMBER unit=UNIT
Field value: value=12 unit=V
